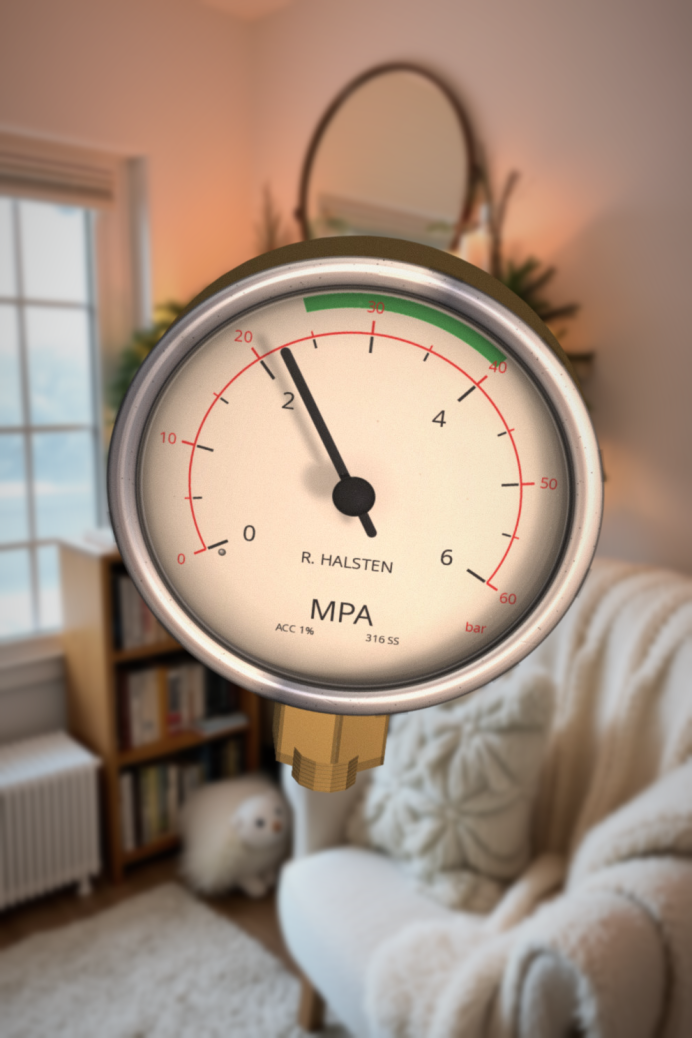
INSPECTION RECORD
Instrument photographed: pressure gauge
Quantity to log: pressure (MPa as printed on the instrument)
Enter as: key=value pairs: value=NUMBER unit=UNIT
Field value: value=2.25 unit=MPa
